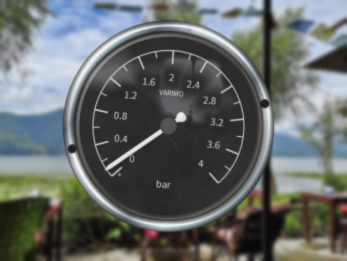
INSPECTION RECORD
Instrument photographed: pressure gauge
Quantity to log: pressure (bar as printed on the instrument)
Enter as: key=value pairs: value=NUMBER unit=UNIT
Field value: value=0.1 unit=bar
